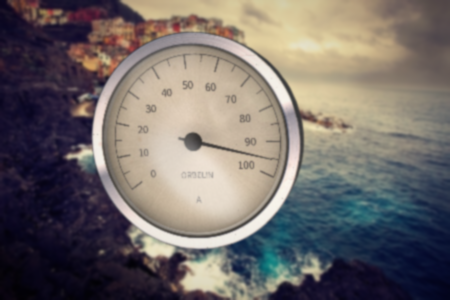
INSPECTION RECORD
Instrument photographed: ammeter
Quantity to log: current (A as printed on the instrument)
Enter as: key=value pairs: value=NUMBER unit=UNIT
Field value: value=95 unit=A
